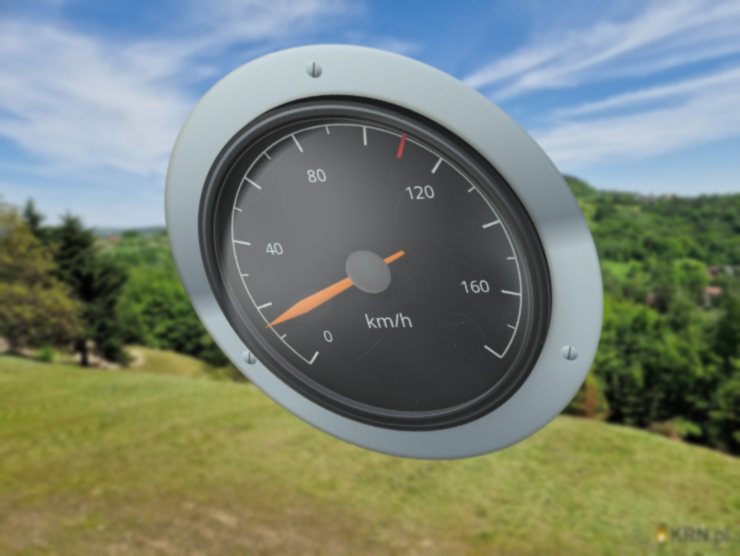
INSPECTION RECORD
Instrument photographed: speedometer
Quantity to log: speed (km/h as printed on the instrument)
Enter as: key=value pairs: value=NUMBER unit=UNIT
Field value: value=15 unit=km/h
